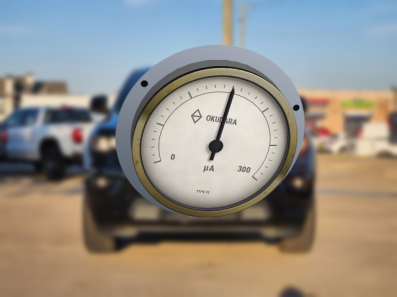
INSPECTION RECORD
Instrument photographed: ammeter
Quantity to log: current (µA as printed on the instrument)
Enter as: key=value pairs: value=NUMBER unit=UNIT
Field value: value=150 unit=µA
